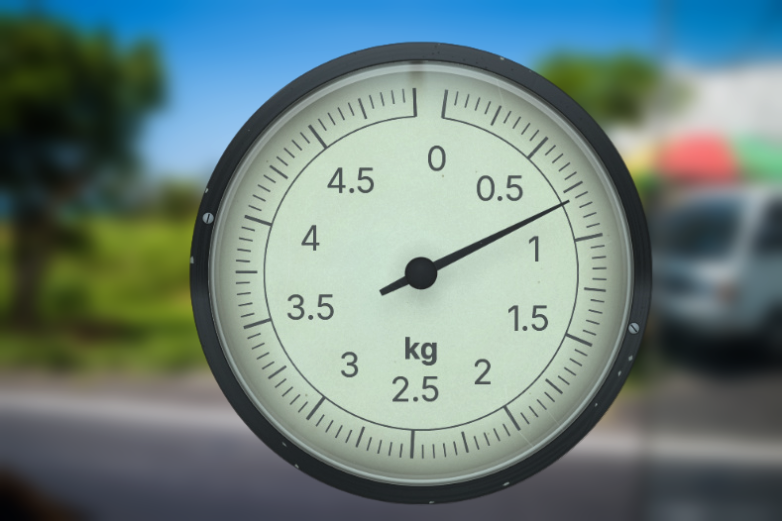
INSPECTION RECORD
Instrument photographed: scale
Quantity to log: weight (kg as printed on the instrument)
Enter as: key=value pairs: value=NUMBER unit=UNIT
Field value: value=0.8 unit=kg
